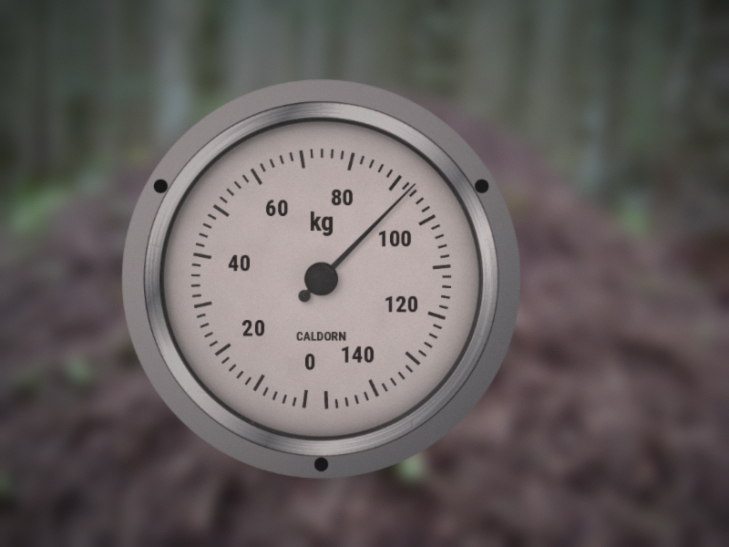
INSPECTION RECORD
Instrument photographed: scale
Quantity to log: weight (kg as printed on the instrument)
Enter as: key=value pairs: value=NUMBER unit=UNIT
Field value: value=93 unit=kg
